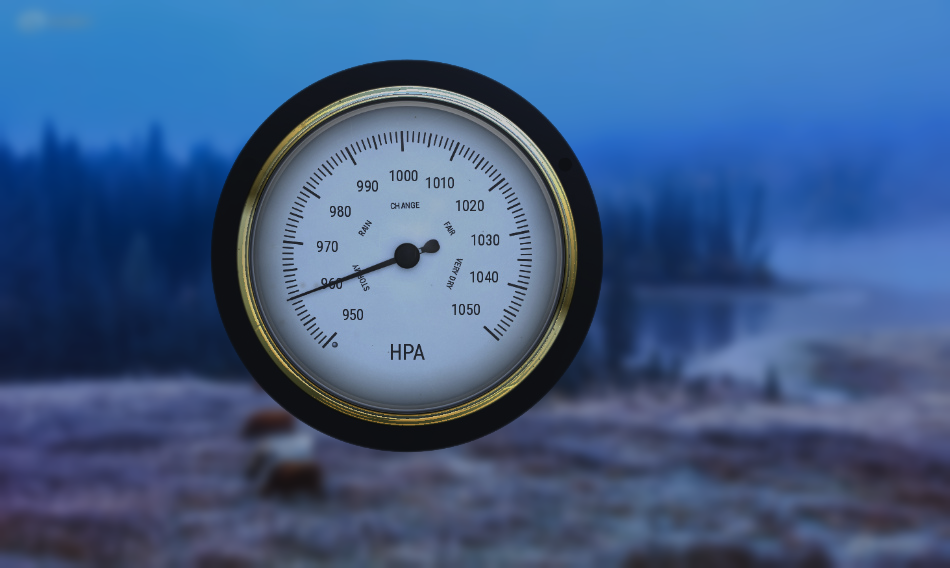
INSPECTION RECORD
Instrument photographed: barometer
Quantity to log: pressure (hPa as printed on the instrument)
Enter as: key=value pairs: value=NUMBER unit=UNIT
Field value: value=960 unit=hPa
